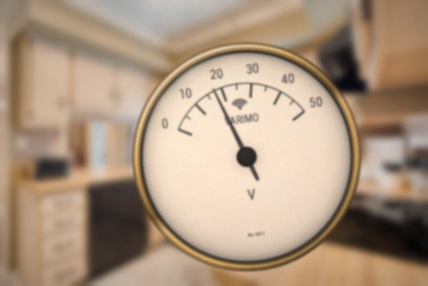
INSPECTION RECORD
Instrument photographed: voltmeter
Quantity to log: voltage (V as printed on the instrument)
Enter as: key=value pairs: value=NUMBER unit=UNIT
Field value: value=17.5 unit=V
